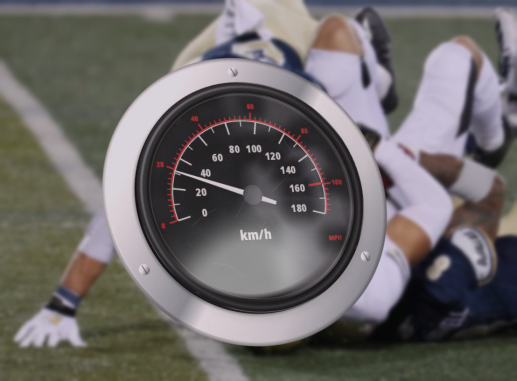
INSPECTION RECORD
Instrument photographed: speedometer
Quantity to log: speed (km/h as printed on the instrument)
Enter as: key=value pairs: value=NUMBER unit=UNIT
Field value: value=30 unit=km/h
